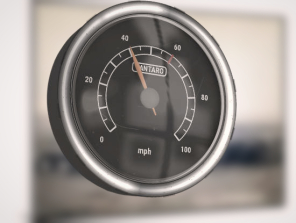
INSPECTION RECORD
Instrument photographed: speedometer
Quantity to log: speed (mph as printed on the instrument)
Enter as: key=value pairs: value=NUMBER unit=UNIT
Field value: value=40 unit=mph
